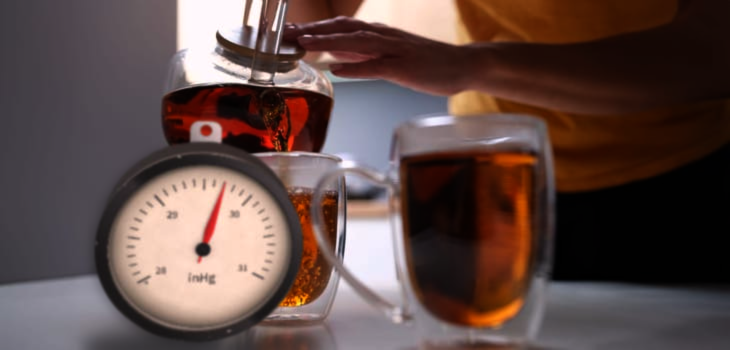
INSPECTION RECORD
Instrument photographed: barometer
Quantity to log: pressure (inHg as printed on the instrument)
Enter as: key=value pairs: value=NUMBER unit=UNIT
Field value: value=29.7 unit=inHg
